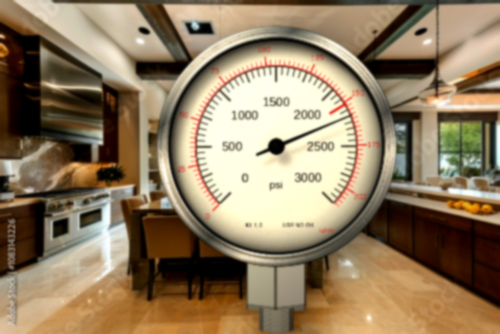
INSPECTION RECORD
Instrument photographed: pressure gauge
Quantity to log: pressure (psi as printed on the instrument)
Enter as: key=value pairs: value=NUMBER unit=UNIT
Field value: value=2250 unit=psi
